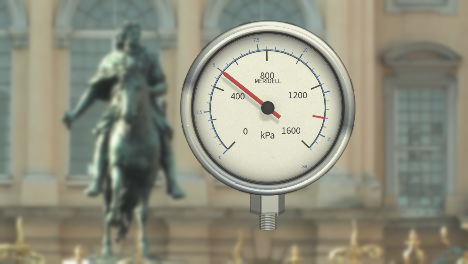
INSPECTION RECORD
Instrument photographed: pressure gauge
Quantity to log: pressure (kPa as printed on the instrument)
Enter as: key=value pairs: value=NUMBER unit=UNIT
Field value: value=500 unit=kPa
